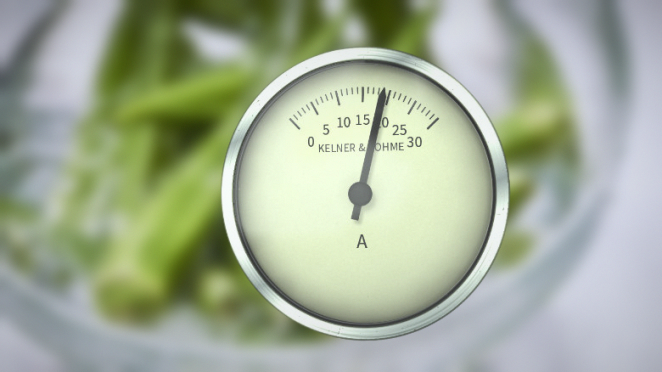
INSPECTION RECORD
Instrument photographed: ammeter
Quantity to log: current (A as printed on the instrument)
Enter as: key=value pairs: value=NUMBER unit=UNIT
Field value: value=19 unit=A
